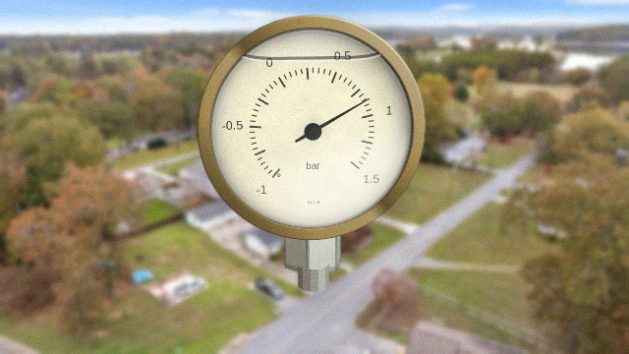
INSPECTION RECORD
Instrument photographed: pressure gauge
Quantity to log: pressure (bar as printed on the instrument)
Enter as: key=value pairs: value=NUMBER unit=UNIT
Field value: value=0.85 unit=bar
